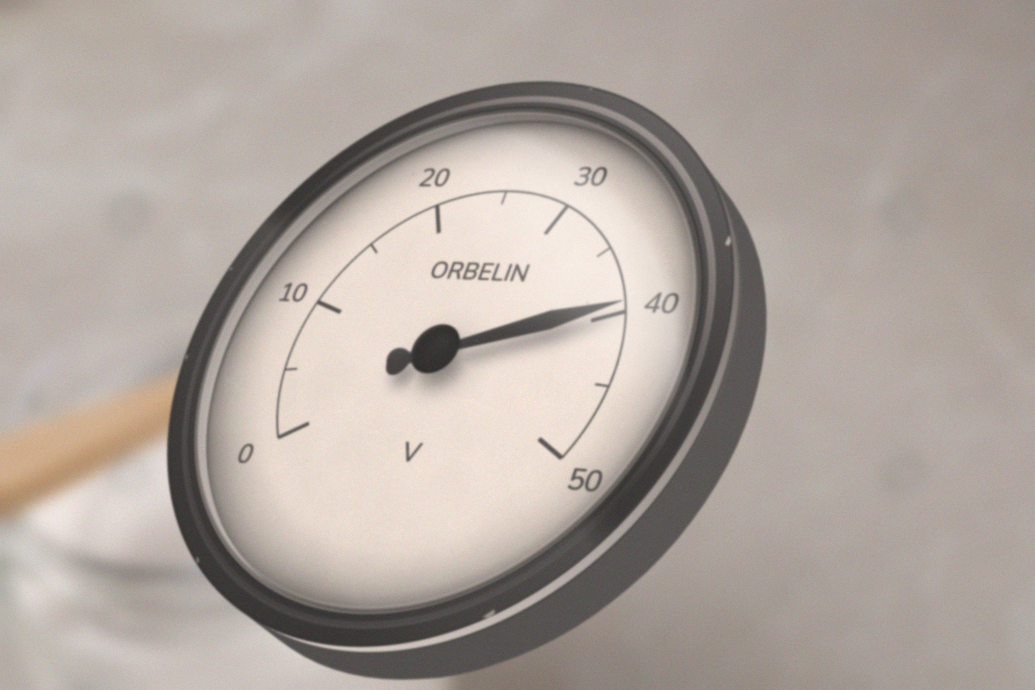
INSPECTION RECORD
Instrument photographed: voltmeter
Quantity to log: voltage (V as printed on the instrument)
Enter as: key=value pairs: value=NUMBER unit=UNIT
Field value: value=40 unit=V
